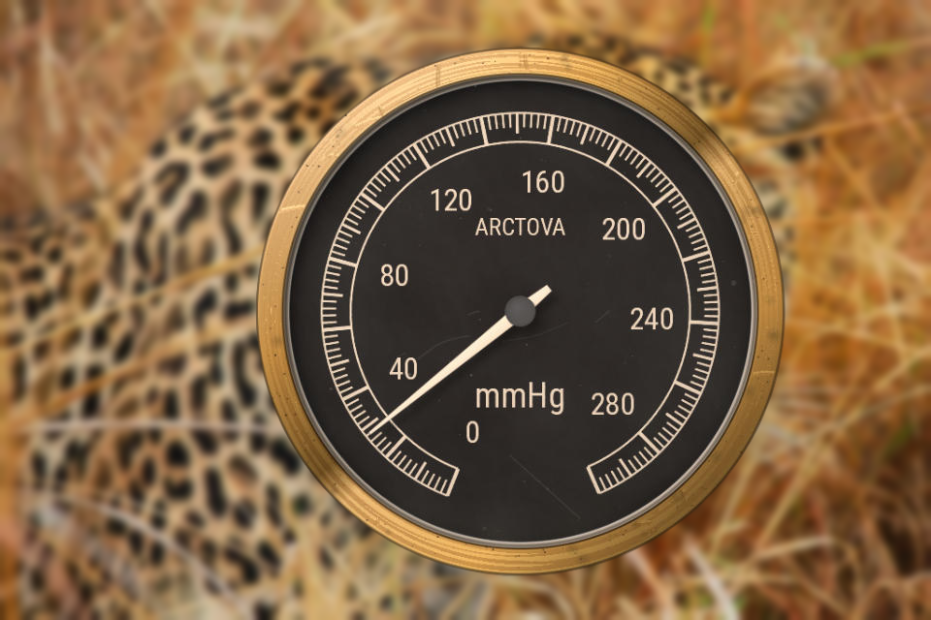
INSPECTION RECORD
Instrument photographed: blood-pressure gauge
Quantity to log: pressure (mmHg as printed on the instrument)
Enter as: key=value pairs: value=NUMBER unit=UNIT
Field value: value=28 unit=mmHg
